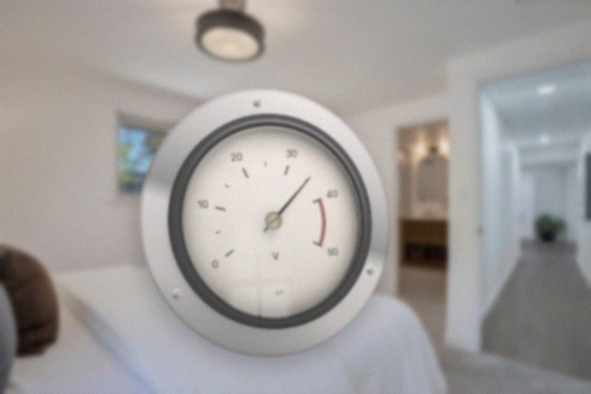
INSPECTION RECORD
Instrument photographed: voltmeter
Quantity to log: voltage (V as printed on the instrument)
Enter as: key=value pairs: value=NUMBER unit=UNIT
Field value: value=35 unit=V
